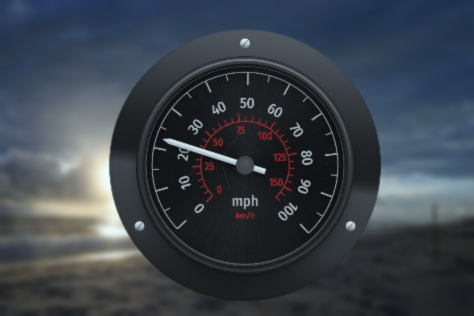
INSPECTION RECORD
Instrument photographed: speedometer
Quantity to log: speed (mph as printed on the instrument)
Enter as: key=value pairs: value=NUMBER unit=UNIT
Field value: value=22.5 unit=mph
